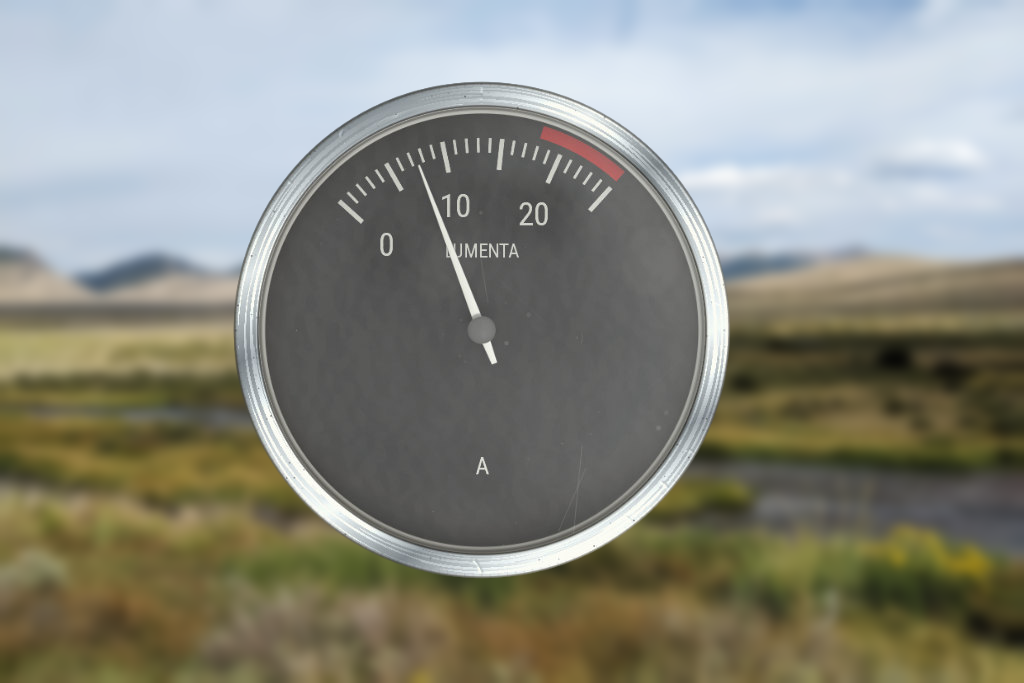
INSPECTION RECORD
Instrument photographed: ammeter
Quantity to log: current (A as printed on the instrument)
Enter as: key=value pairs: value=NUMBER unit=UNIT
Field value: value=7.5 unit=A
